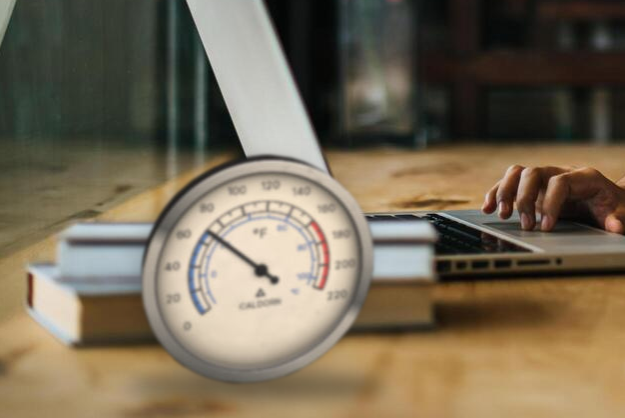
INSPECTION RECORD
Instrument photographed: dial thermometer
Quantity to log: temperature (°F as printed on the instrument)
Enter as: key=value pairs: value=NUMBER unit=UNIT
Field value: value=70 unit=°F
